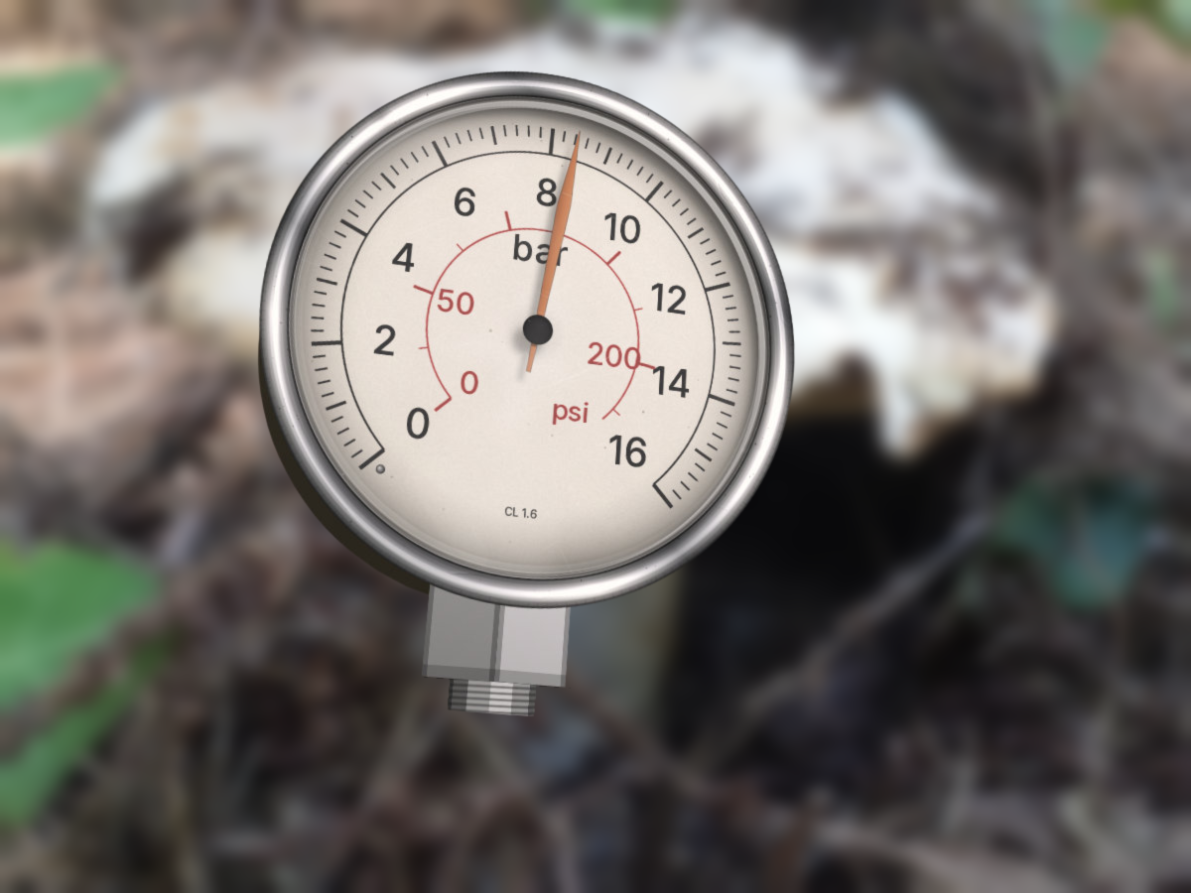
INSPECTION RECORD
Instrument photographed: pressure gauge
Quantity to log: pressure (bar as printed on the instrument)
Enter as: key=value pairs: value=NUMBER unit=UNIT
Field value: value=8.4 unit=bar
